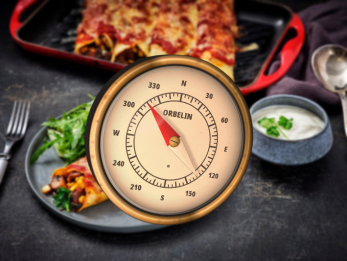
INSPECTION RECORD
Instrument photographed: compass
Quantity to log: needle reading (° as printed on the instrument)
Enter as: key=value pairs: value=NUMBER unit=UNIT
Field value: value=315 unit=°
